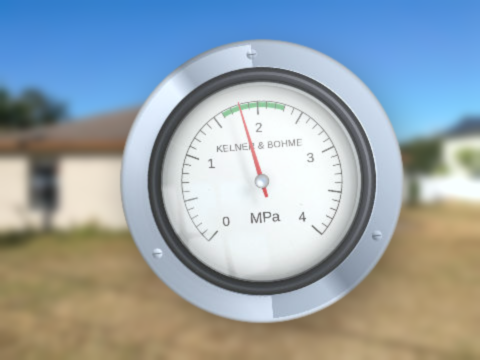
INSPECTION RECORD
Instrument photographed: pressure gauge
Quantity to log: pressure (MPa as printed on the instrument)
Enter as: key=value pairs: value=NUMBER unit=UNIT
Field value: value=1.8 unit=MPa
